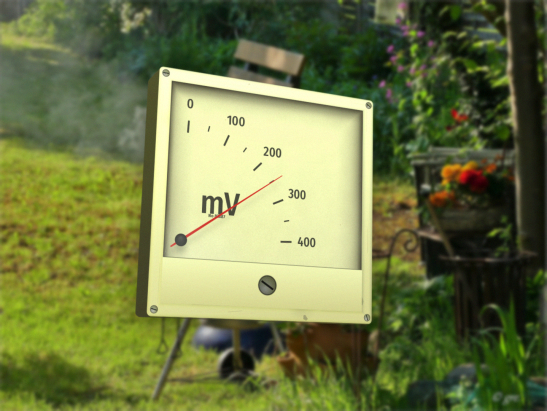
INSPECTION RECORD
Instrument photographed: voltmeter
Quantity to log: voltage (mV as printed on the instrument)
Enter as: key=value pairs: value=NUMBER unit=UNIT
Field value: value=250 unit=mV
